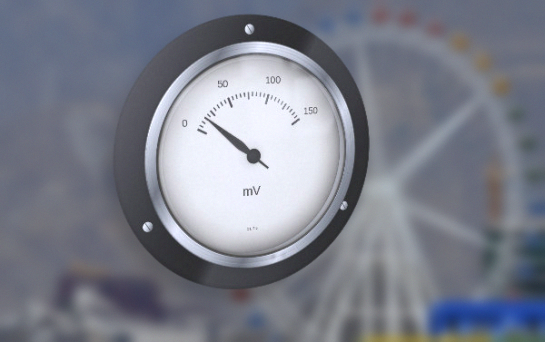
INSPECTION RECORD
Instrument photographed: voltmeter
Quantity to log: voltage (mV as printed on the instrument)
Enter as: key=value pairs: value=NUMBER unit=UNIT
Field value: value=15 unit=mV
